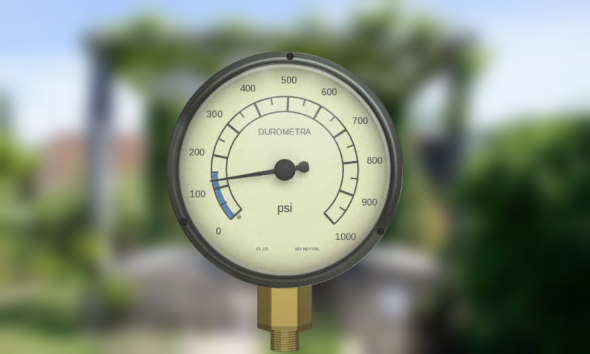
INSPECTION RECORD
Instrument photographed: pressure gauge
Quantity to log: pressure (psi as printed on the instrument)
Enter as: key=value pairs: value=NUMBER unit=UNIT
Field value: value=125 unit=psi
